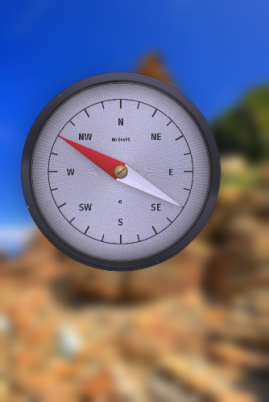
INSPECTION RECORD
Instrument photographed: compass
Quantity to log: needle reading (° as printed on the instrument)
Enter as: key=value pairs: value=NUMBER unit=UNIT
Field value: value=300 unit=°
